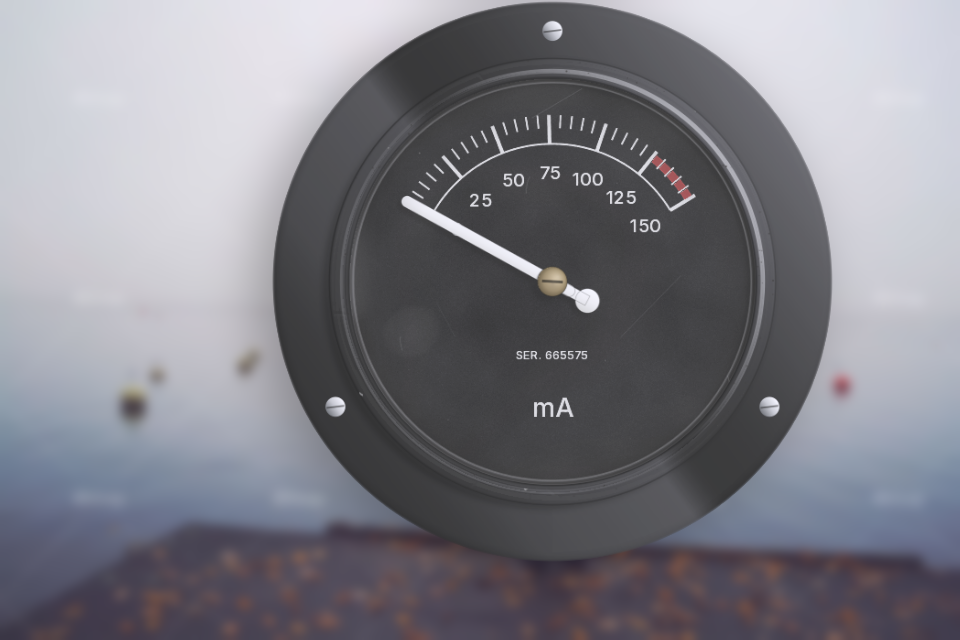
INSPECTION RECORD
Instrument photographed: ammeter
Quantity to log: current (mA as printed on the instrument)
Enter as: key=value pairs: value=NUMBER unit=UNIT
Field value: value=0 unit=mA
